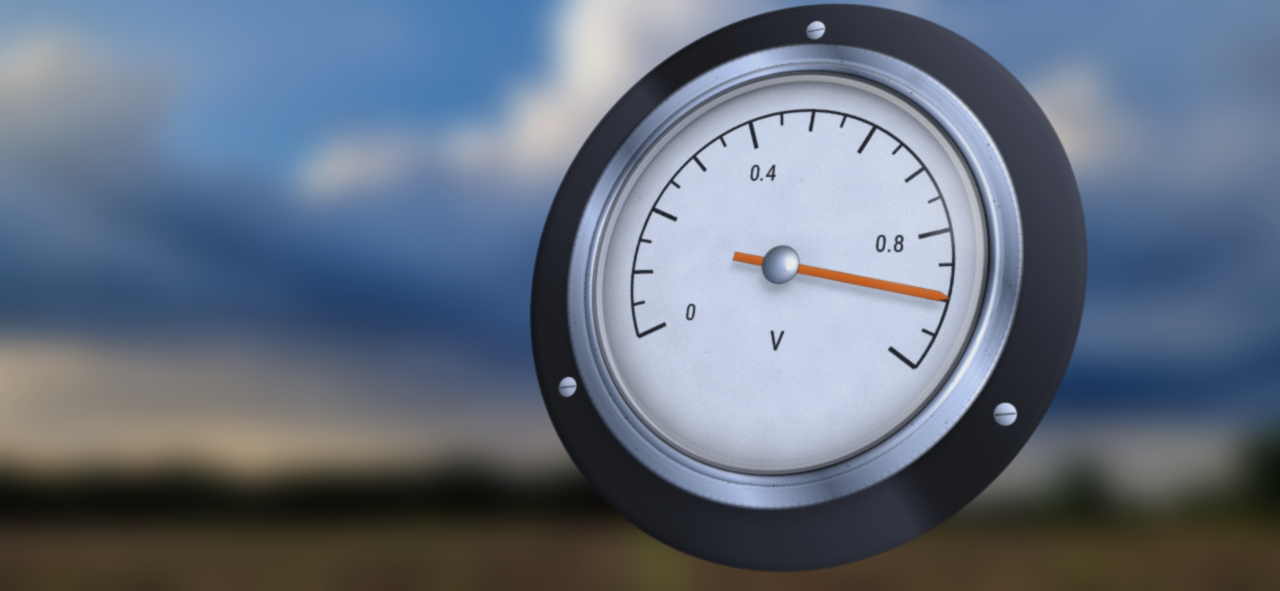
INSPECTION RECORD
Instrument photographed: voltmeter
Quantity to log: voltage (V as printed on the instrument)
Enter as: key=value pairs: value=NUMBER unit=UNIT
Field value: value=0.9 unit=V
